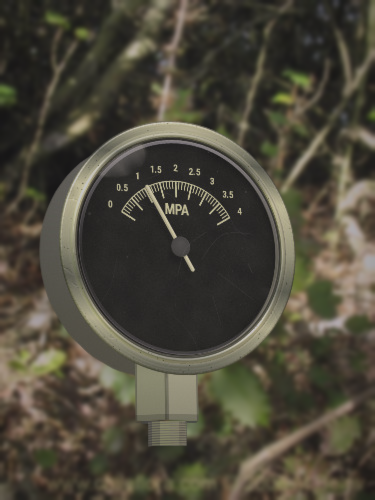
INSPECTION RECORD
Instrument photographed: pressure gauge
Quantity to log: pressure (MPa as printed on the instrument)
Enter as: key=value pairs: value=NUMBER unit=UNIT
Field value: value=1 unit=MPa
